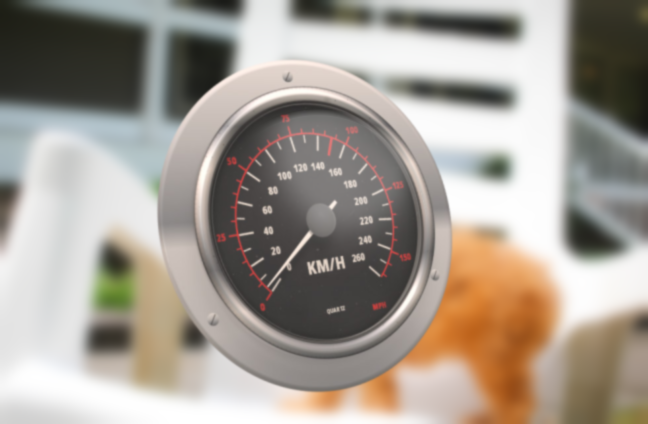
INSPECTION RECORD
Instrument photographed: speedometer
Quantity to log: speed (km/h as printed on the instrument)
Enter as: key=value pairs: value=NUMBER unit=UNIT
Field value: value=5 unit=km/h
